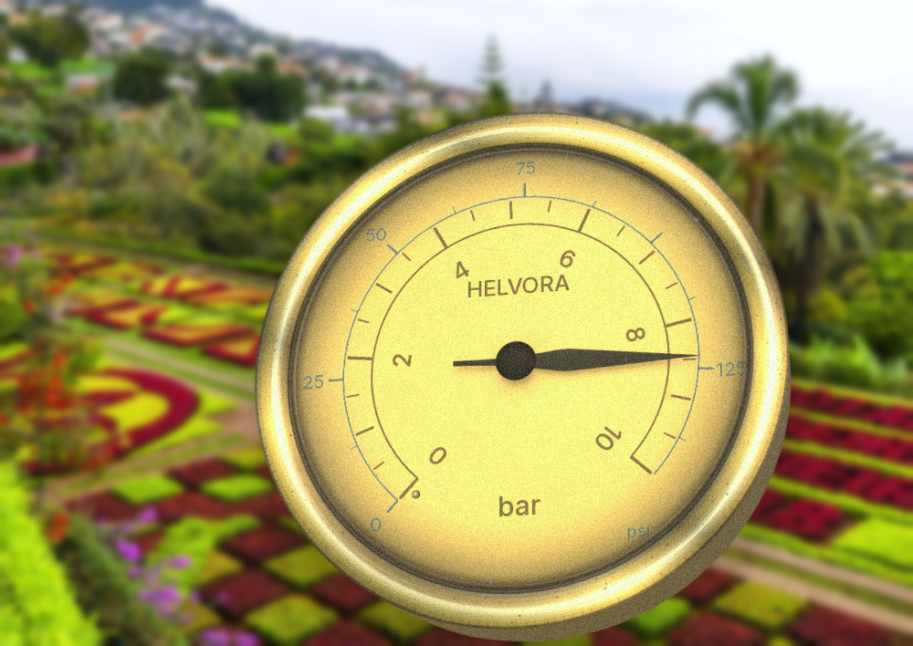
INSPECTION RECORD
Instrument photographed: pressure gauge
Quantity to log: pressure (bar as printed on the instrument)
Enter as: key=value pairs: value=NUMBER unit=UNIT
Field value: value=8.5 unit=bar
